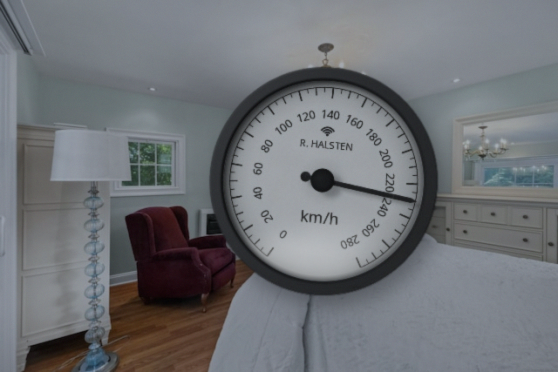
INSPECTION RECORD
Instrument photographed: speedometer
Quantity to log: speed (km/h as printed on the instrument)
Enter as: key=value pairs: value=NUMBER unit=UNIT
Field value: value=230 unit=km/h
